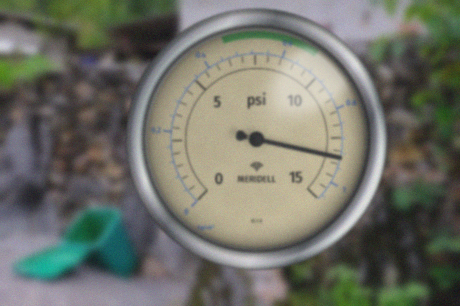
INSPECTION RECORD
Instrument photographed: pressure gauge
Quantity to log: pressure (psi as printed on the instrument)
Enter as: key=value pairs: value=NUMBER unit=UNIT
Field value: value=13.25 unit=psi
